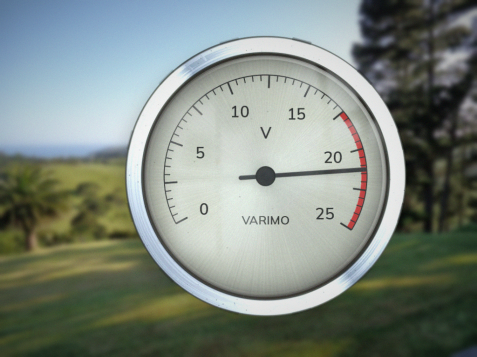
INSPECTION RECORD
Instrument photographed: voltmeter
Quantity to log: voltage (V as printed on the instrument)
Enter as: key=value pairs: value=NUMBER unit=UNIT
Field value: value=21.25 unit=V
